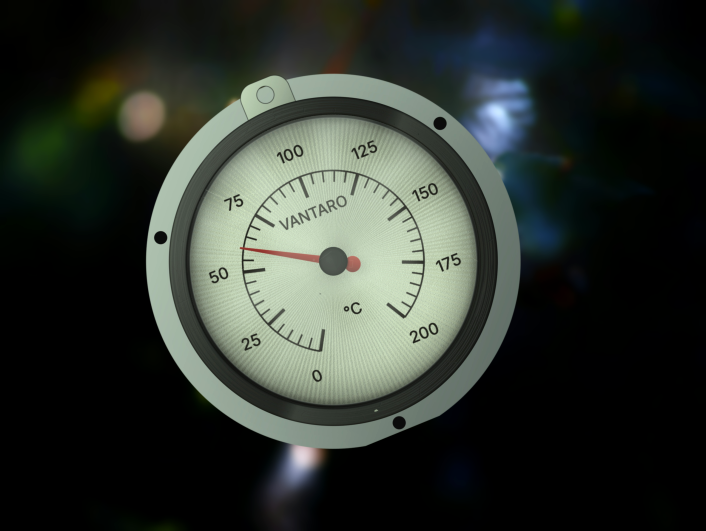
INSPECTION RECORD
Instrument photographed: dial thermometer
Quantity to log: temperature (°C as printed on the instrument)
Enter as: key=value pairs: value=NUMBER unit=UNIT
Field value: value=60 unit=°C
